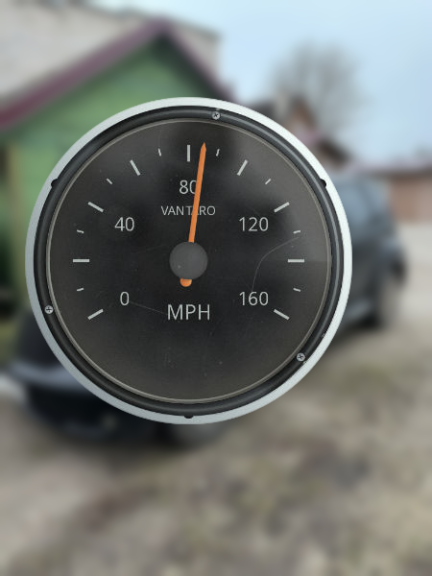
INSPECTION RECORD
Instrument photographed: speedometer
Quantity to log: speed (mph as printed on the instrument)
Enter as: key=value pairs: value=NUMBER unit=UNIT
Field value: value=85 unit=mph
